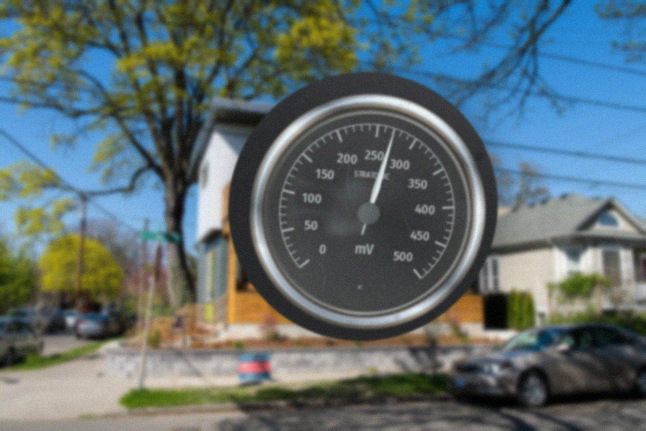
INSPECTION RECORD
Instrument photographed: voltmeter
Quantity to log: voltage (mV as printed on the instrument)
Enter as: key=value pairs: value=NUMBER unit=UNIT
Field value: value=270 unit=mV
